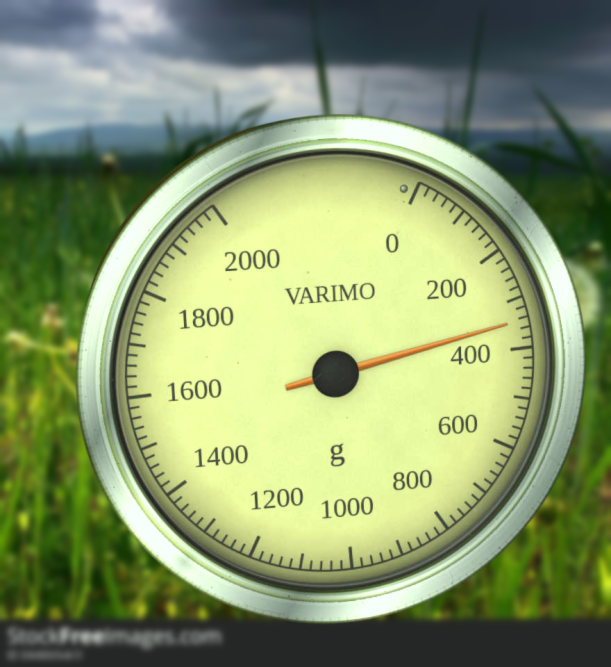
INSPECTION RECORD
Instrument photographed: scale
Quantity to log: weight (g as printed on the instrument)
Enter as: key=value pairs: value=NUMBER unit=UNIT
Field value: value=340 unit=g
